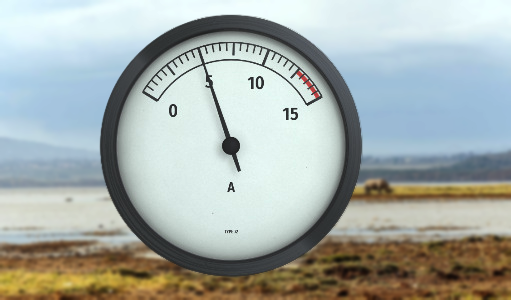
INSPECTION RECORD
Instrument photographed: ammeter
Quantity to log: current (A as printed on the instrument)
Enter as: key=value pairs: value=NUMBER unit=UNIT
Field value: value=5 unit=A
